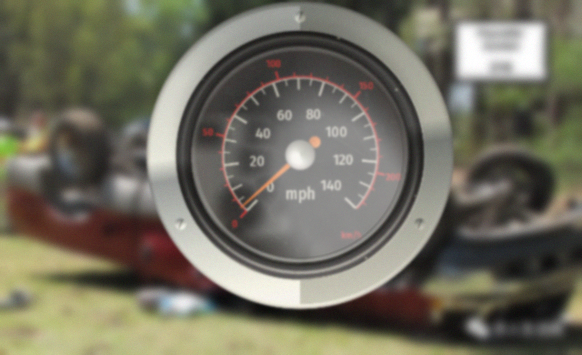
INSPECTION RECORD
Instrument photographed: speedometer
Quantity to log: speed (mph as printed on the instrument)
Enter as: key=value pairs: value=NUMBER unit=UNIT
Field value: value=2.5 unit=mph
